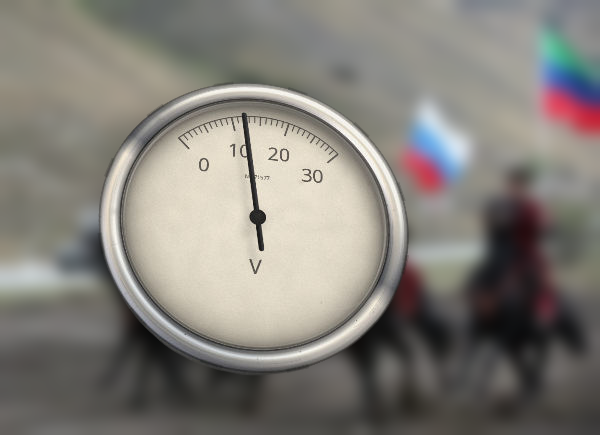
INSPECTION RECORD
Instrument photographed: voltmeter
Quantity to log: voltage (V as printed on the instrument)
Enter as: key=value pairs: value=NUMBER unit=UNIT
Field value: value=12 unit=V
